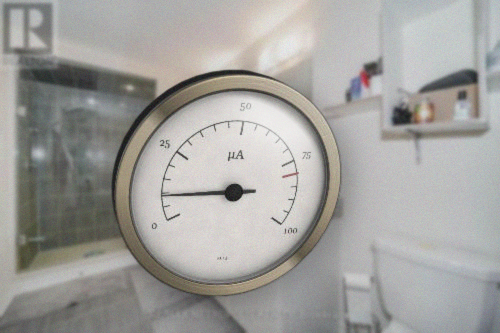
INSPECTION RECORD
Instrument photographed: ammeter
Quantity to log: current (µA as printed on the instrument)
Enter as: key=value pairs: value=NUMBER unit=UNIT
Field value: value=10 unit=µA
